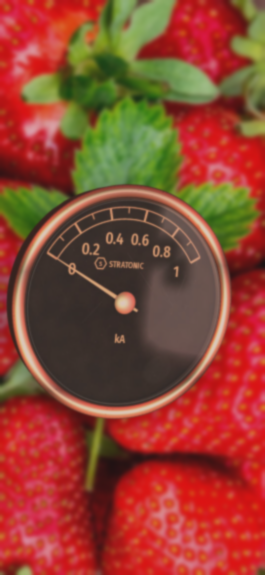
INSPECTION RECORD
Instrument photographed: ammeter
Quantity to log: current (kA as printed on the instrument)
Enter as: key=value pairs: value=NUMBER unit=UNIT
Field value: value=0 unit=kA
